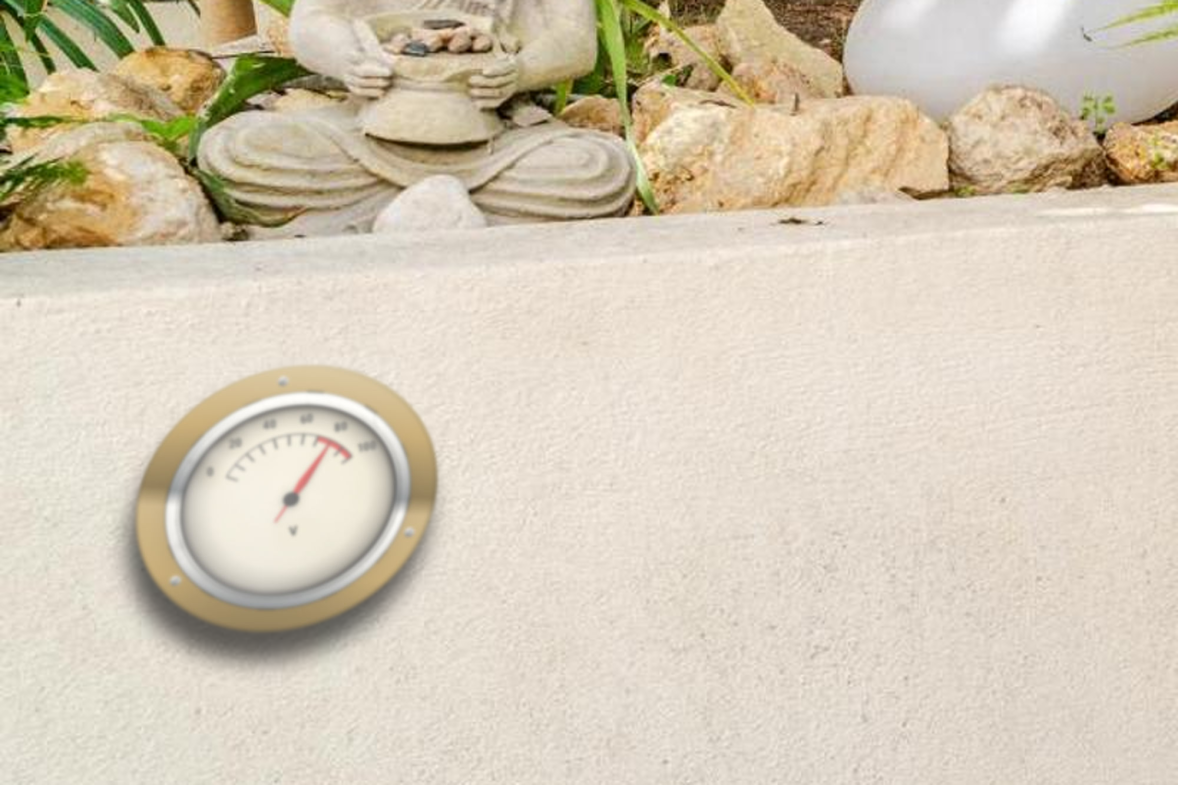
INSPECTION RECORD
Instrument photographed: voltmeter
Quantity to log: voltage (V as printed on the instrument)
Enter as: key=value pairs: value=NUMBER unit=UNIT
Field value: value=80 unit=V
